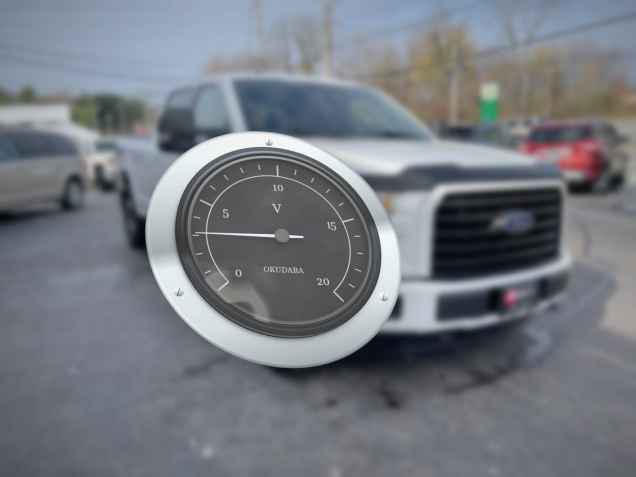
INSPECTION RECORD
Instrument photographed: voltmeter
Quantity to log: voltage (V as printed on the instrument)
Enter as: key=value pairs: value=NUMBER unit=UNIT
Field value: value=3 unit=V
